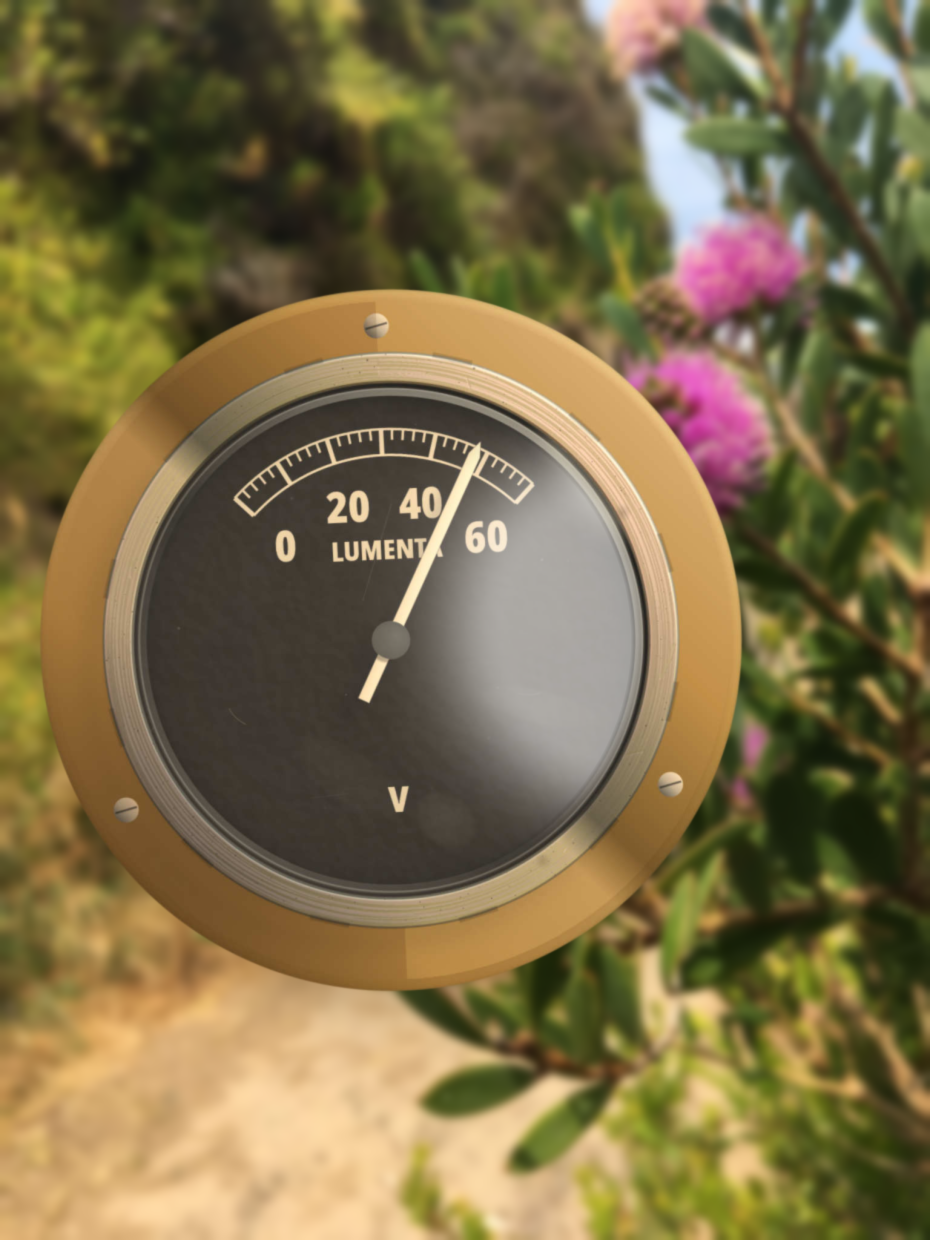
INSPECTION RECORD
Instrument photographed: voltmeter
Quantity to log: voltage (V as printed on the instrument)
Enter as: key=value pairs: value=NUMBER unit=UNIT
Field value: value=48 unit=V
